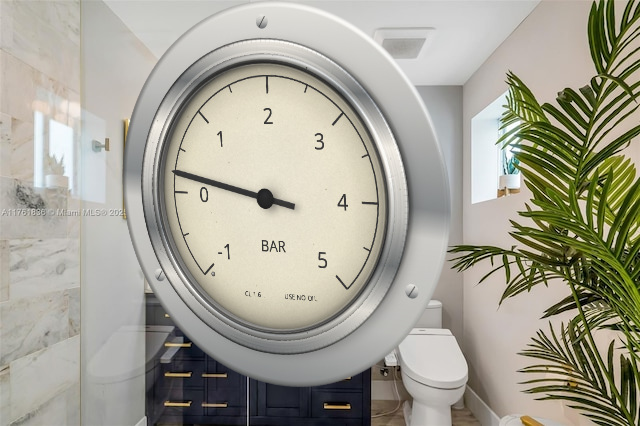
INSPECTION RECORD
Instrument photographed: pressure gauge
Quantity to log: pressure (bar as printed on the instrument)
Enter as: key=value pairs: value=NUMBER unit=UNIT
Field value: value=0.25 unit=bar
